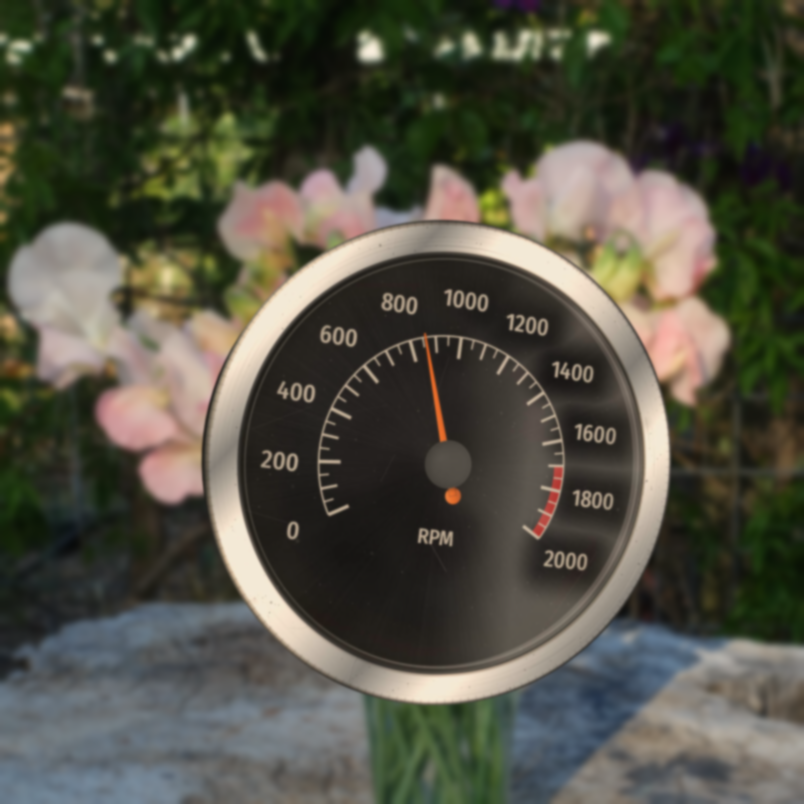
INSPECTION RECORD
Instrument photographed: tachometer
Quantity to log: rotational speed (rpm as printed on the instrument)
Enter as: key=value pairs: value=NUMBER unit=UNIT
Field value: value=850 unit=rpm
